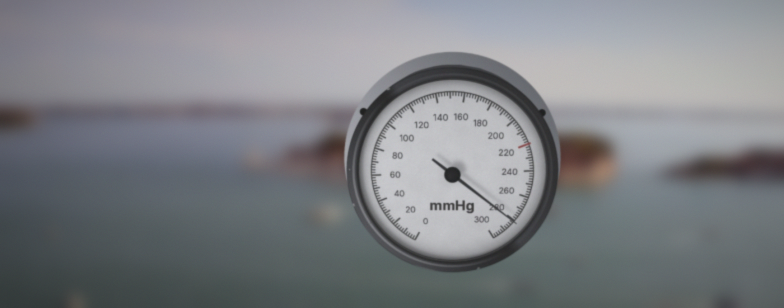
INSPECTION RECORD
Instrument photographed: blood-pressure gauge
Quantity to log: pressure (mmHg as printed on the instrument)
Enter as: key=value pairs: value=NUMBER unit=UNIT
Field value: value=280 unit=mmHg
